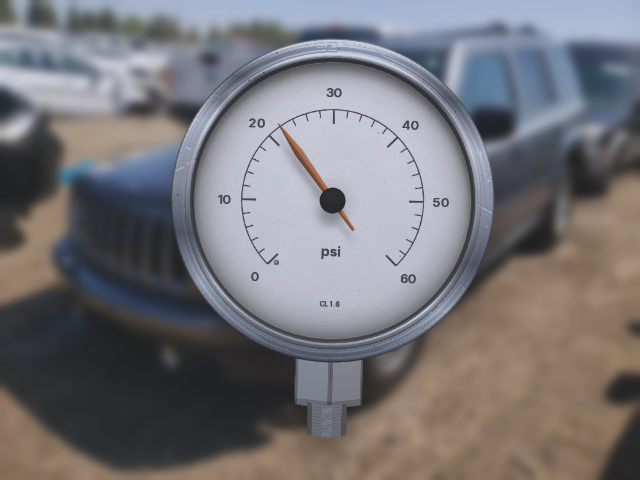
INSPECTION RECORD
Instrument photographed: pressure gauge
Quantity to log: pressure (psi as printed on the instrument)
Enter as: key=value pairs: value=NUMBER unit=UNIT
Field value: value=22 unit=psi
